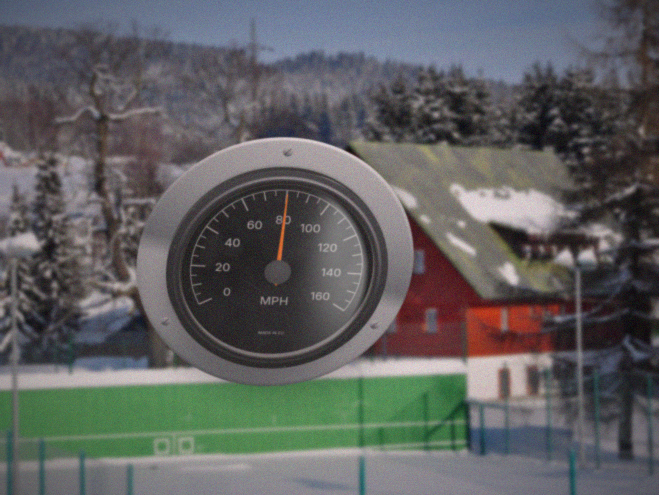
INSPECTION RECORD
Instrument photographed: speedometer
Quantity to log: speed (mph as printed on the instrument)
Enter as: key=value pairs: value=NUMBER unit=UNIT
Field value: value=80 unit=mph
